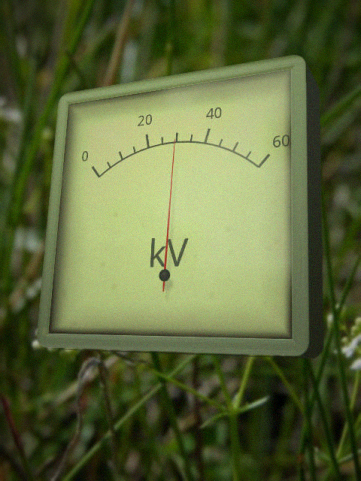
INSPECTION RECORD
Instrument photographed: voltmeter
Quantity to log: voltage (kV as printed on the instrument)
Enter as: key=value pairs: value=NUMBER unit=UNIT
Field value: value=30 unit=kV
